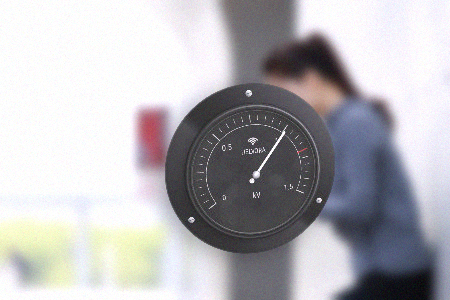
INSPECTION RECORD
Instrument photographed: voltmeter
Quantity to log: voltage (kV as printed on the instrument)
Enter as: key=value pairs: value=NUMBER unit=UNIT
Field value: value=1 unit=kV
